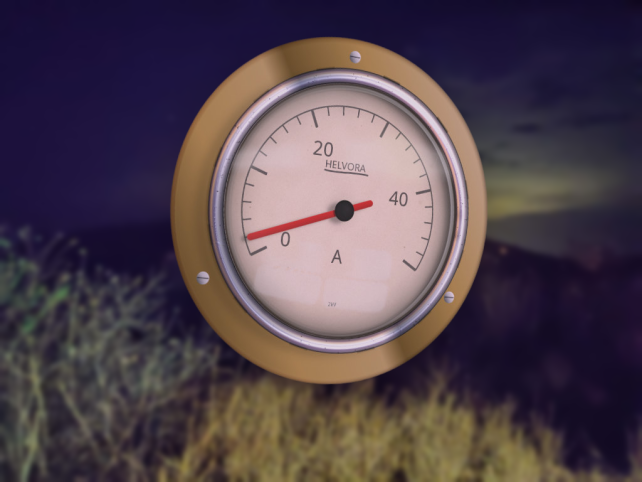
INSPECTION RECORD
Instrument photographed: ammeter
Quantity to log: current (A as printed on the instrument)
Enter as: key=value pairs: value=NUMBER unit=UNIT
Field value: value=2 unit=A
